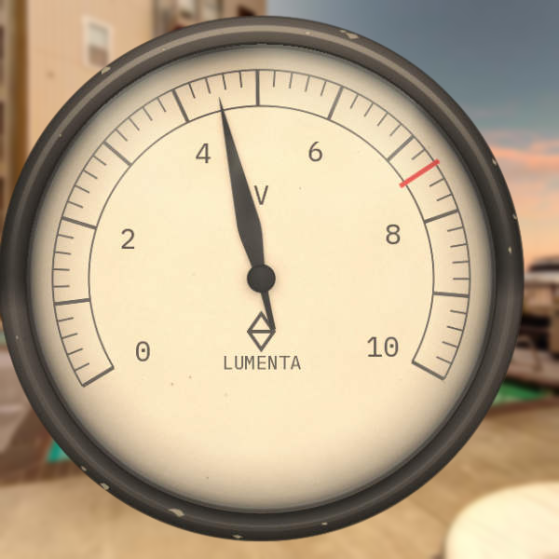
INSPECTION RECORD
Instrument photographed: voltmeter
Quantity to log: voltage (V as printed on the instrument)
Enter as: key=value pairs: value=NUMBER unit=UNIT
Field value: value=4.5 unit=V
